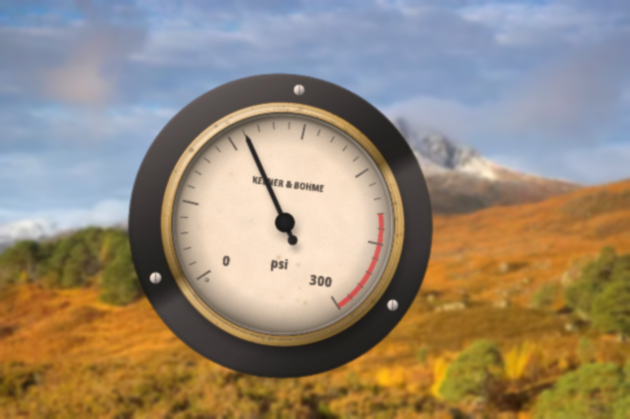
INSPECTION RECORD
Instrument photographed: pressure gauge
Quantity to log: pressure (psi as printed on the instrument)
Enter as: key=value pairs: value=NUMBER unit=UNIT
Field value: value=110 unit=psi
